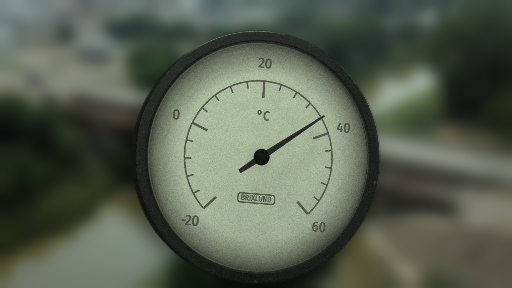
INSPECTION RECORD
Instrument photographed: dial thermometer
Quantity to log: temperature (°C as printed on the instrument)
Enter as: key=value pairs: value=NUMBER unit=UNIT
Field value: value=36 unit=°C
